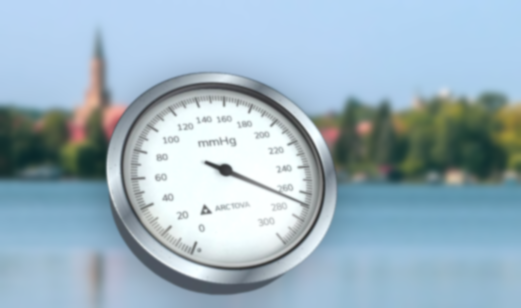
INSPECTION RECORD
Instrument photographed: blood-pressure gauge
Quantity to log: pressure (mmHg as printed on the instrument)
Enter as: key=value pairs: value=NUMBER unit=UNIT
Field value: value=270 unit=mmHg
